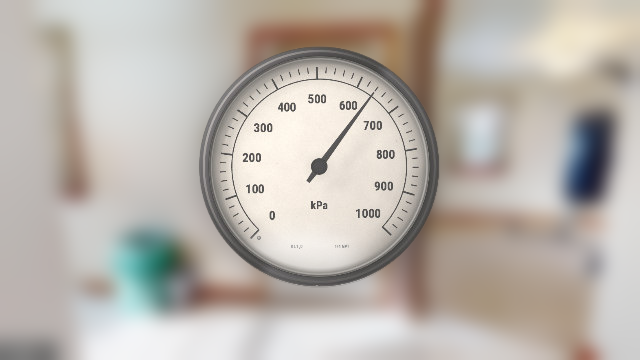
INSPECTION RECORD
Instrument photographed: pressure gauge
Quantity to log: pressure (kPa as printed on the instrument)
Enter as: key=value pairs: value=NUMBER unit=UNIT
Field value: value=640 unit=kPa
